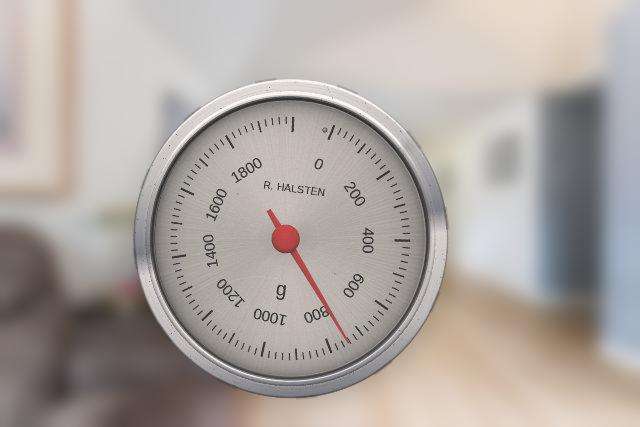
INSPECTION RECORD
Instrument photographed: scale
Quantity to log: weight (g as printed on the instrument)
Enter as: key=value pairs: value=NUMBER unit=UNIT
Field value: value=740 unit=g
